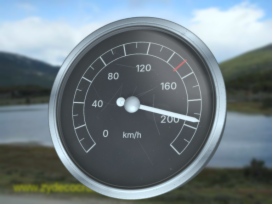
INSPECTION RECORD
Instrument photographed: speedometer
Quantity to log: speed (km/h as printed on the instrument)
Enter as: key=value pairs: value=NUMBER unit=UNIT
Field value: value=195 unit=km/h
